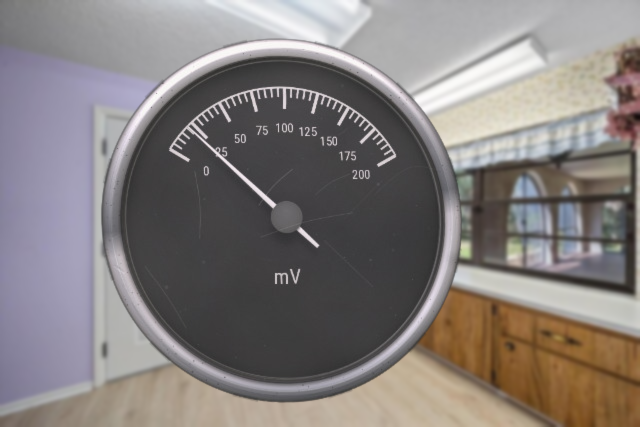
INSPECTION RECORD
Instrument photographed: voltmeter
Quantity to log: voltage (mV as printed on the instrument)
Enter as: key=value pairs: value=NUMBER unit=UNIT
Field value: value=20 unit=mV
